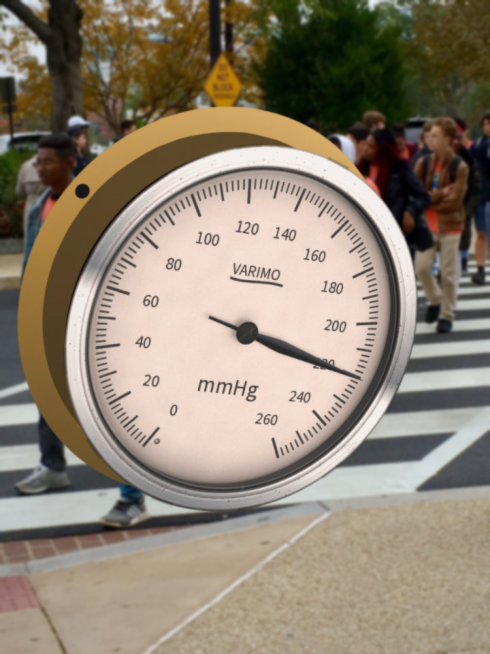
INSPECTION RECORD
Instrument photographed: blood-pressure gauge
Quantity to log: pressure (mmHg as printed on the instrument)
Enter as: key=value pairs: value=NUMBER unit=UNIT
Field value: value=220 unit=mmHg
